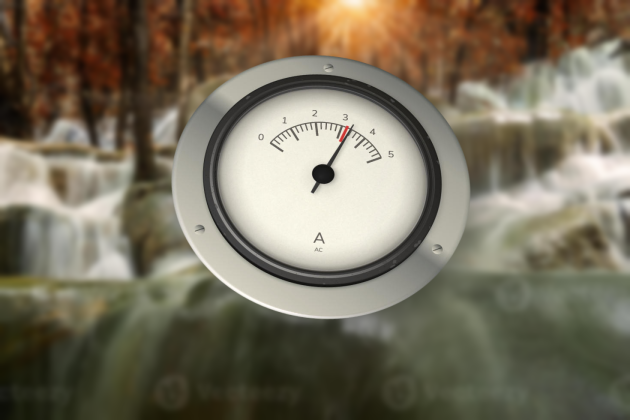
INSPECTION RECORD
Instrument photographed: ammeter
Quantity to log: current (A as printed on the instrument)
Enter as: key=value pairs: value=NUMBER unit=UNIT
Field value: value=3.4 unit=A
